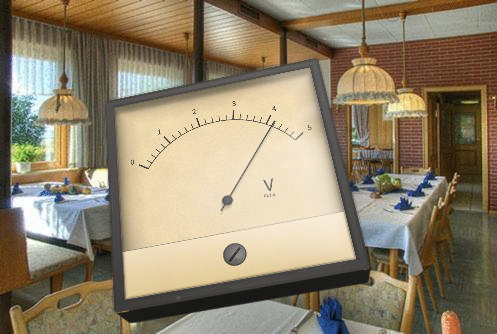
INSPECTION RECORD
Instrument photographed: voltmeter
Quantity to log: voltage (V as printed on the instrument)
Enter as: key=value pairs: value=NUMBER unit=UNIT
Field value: value=4.2 unit=V
